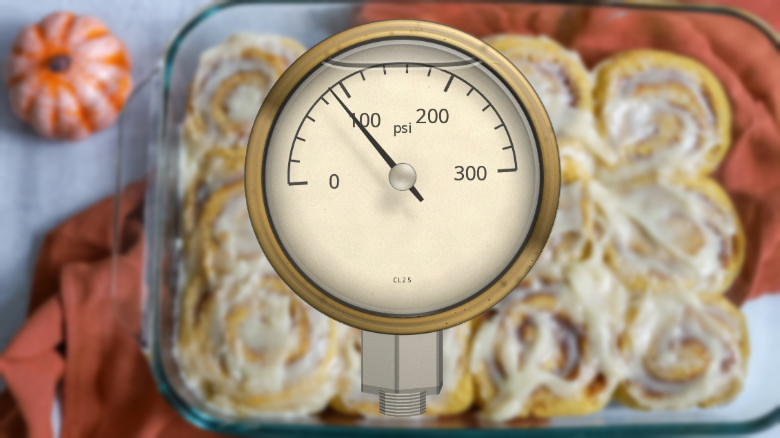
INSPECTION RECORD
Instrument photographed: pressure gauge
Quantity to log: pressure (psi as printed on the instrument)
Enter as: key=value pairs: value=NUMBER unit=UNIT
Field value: value=90 unit=psi
